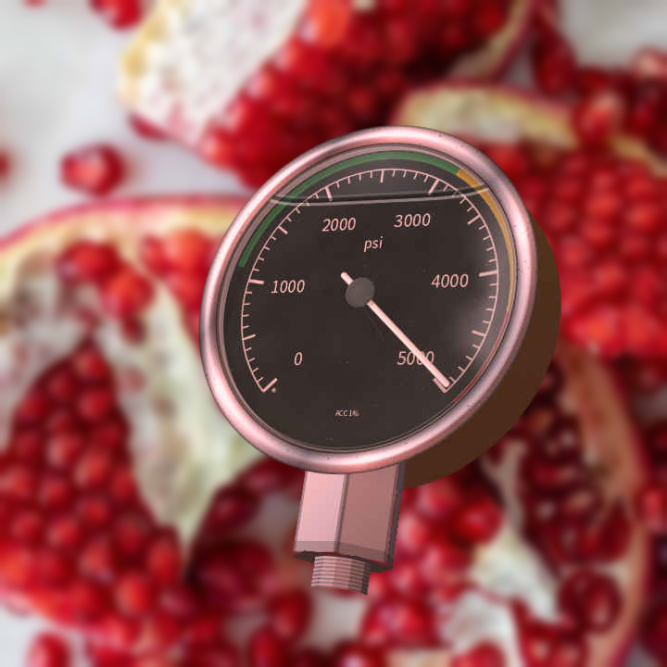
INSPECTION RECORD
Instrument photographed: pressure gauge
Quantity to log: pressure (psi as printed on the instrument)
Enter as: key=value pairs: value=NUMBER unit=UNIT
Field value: value=4950 unit=psi
